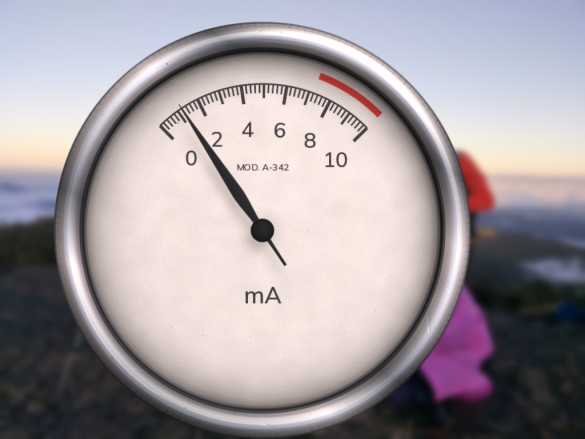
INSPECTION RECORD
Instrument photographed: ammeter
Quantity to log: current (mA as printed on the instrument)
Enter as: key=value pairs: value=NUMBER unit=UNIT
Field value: value=1.2 unit=mA
